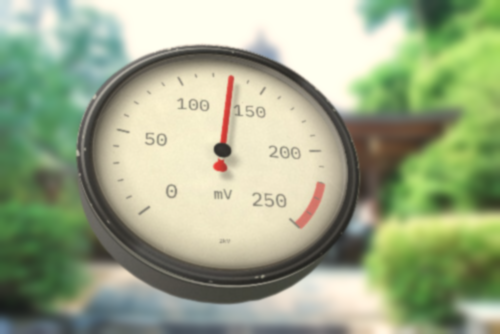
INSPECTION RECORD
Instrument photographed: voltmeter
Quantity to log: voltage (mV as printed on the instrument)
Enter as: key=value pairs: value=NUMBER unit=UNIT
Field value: value=130 unit=mV
